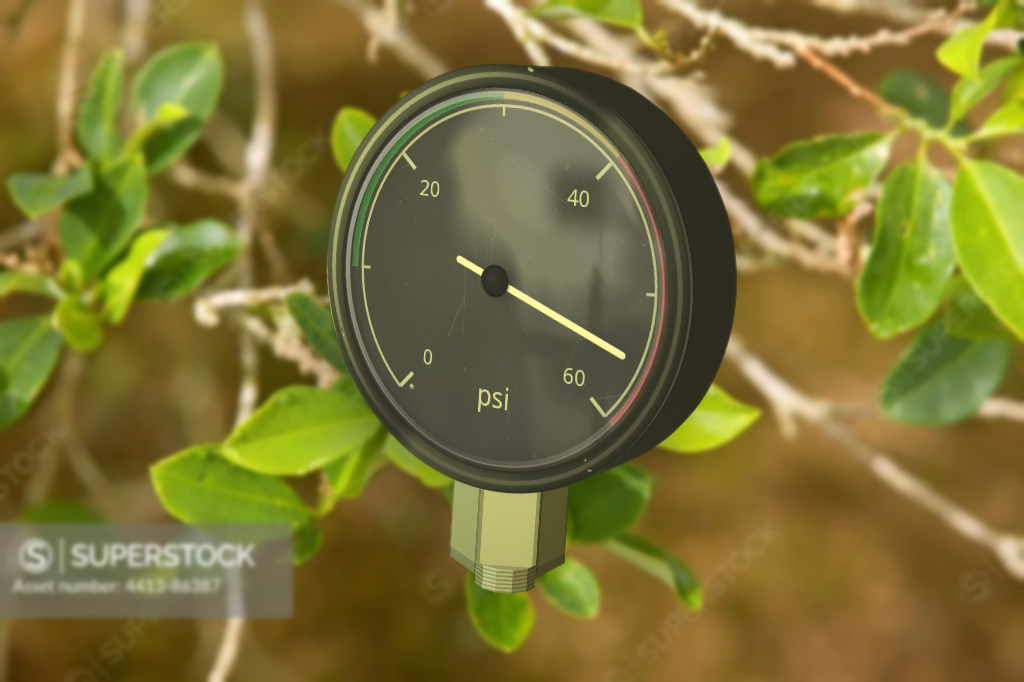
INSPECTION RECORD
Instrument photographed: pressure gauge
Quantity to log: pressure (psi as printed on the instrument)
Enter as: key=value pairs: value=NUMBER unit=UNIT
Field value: value=55 unit=psi
